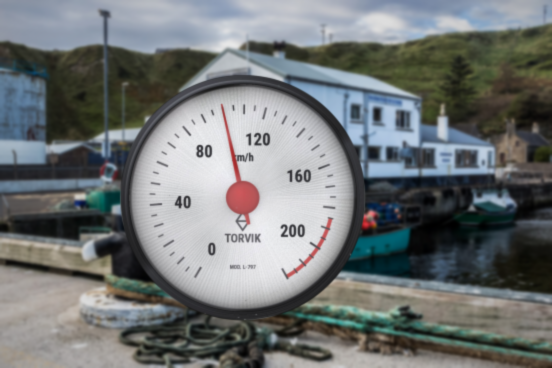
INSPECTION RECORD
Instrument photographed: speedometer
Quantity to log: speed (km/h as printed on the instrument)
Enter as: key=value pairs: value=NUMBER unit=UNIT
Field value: value=100 unit=km/h
